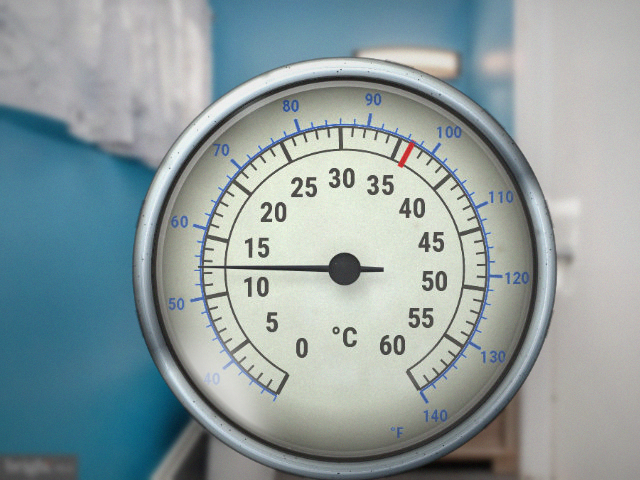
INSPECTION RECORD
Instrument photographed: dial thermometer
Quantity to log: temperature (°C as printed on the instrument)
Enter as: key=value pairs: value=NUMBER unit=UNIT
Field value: value=12.5 unit=°C
